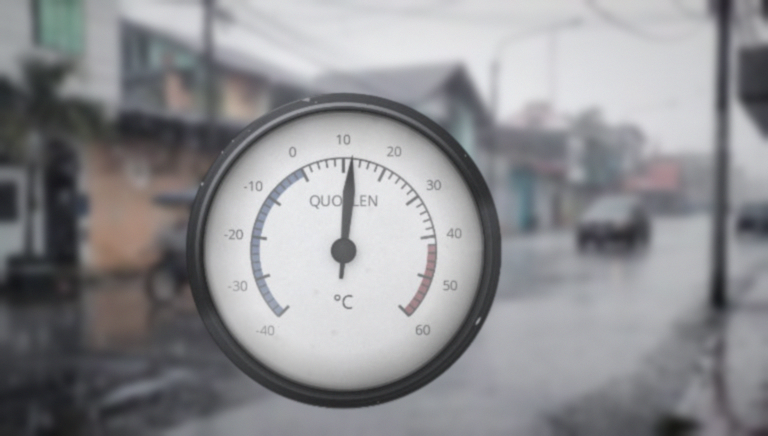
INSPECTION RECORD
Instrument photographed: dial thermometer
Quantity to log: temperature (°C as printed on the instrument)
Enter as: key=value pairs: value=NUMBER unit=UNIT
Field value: value=12 unit=°C
